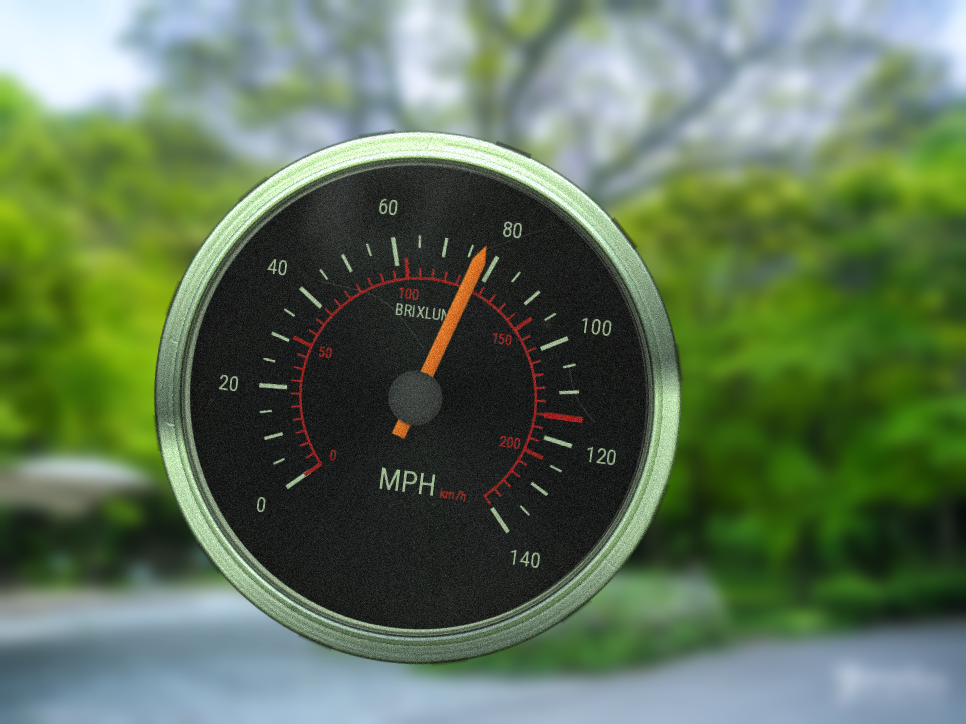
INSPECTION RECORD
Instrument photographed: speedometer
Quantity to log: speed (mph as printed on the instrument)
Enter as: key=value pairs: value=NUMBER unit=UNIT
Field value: value=77.5 unit=mph
